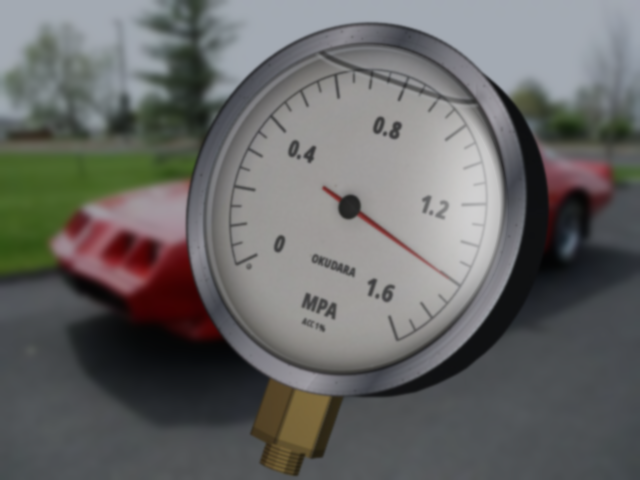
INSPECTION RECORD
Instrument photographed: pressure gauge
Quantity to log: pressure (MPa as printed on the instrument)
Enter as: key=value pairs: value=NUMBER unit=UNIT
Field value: value=1.4 unit=MPa
